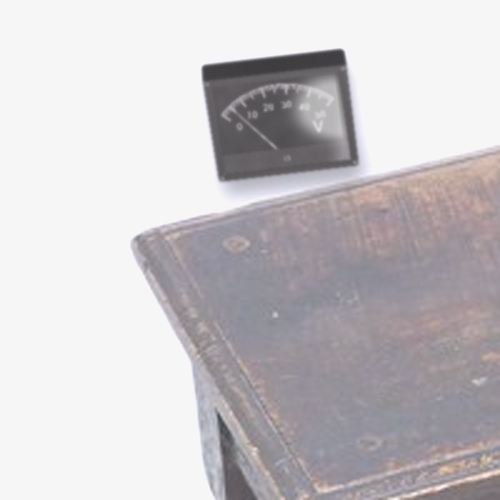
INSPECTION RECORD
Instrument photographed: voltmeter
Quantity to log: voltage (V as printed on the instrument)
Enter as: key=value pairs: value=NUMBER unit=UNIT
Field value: value=5 unit=V
